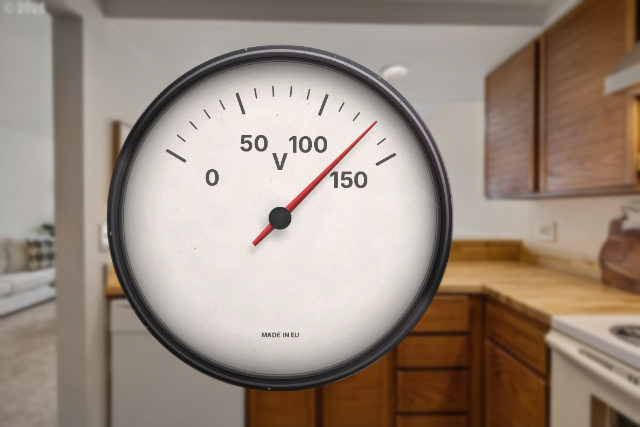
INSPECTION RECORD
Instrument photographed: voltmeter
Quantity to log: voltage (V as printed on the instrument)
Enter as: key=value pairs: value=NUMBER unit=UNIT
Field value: value=130 unit=V
